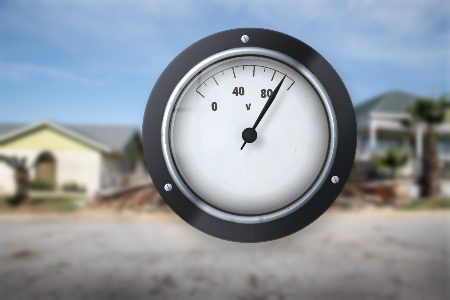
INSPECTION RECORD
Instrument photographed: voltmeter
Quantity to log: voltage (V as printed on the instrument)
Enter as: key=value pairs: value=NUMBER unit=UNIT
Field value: value=90 unit=V
